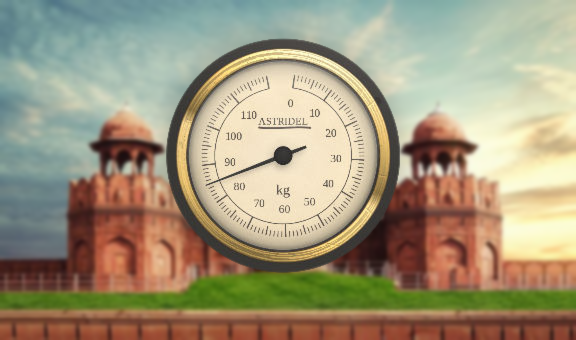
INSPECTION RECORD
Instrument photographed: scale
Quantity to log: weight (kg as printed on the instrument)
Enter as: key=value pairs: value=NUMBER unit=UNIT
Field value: value=85 unit=kg
